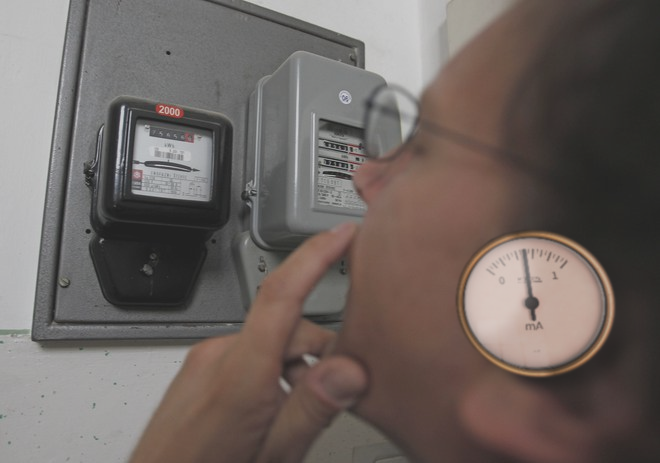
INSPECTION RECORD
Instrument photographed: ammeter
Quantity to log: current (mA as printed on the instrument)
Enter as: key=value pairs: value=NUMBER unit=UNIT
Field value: value=0.5 unit=mA
